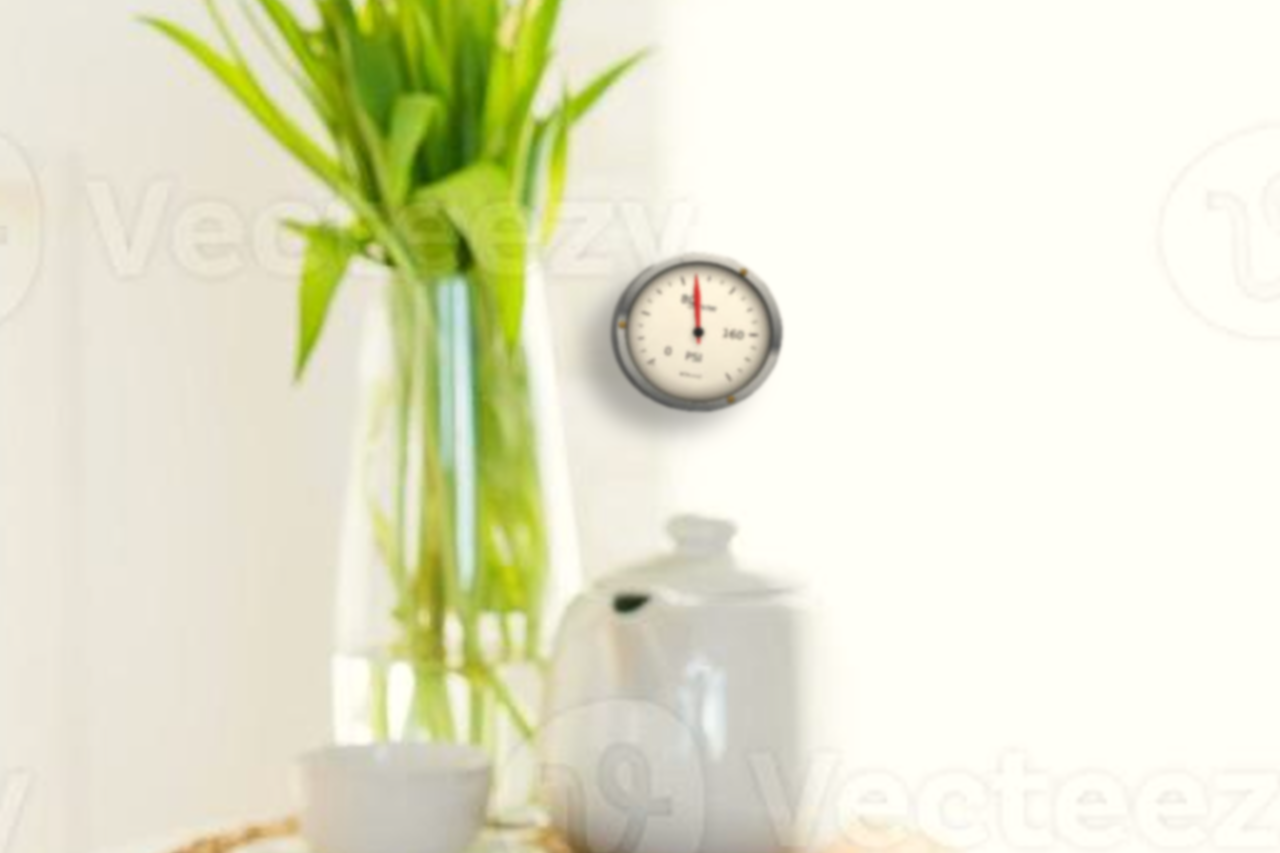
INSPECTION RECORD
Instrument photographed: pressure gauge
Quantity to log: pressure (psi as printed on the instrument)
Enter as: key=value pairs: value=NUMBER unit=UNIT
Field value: value=90 unit=psi
